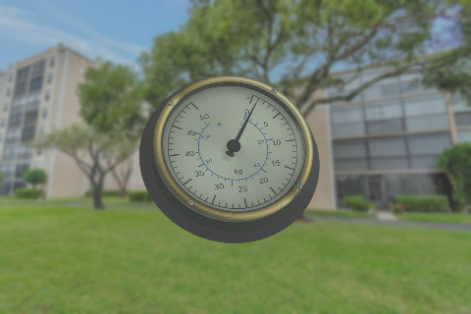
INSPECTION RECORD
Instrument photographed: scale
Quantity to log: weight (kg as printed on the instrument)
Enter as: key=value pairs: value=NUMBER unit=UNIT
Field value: value=1 unit=kg
